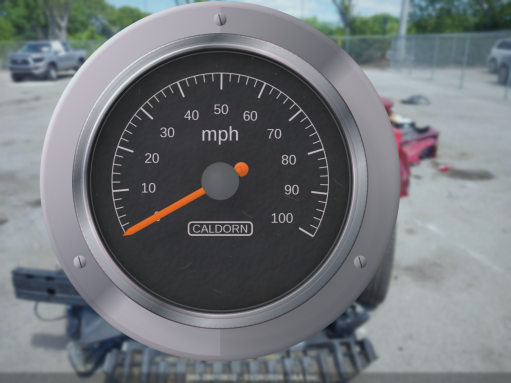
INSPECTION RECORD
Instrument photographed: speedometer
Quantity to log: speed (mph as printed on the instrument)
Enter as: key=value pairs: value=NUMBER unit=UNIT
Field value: value=0 unit=mph
